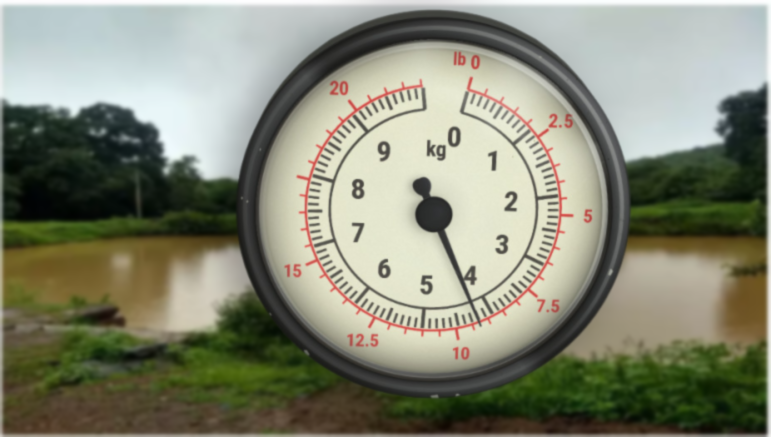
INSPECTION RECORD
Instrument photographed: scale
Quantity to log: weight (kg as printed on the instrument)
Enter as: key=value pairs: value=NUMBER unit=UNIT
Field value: value=4.2 unit=kg
